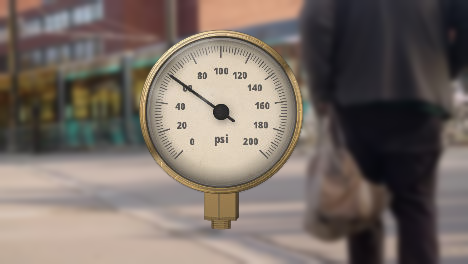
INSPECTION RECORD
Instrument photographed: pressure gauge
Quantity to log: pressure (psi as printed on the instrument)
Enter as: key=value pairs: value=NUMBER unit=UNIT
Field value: value=60 unit=psi
